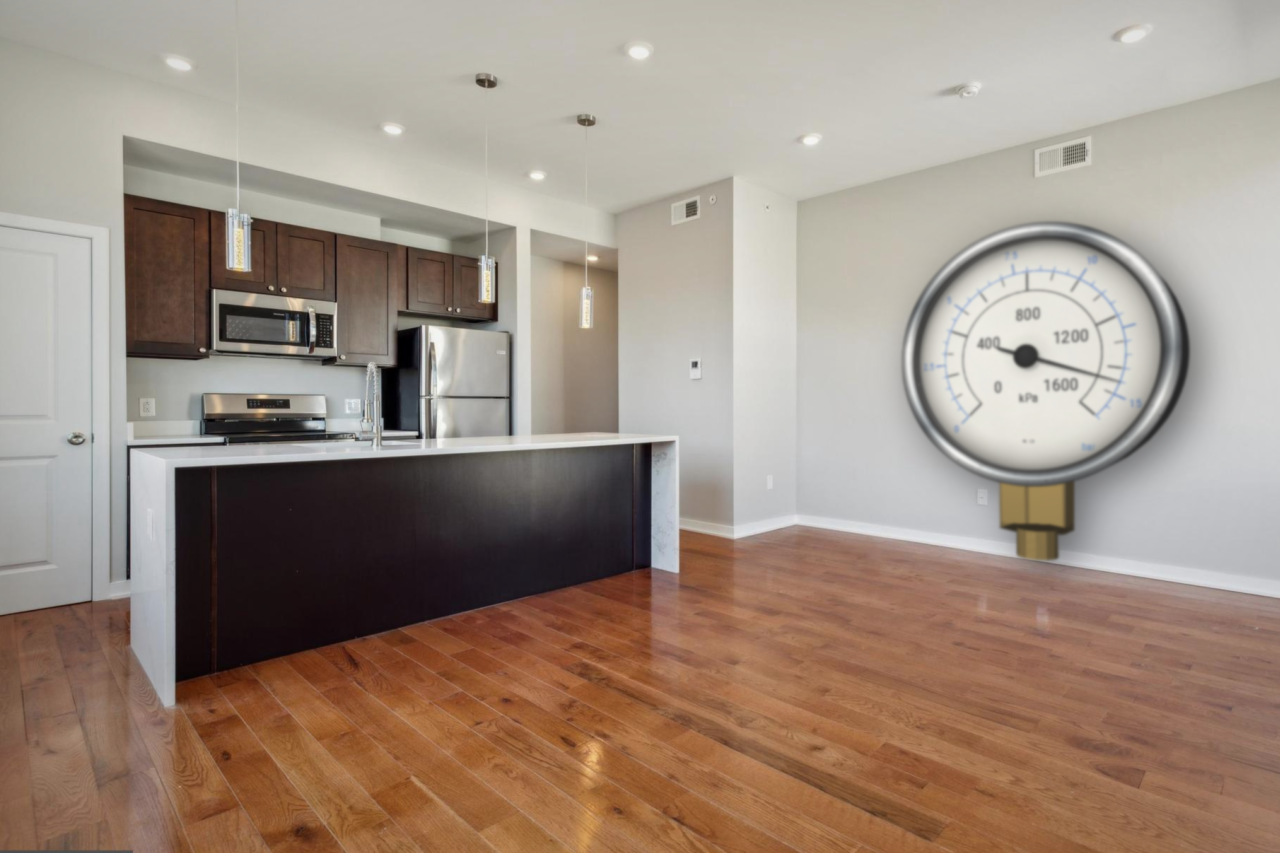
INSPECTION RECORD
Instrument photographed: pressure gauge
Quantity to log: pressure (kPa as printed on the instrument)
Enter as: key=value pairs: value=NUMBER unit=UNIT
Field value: value=1450 unit=kPa
